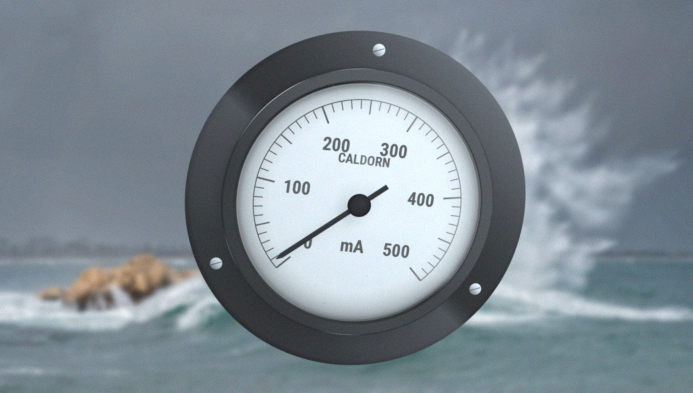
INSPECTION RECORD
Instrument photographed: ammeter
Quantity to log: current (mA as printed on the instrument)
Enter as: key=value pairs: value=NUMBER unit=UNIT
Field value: value=10 unit=mA
